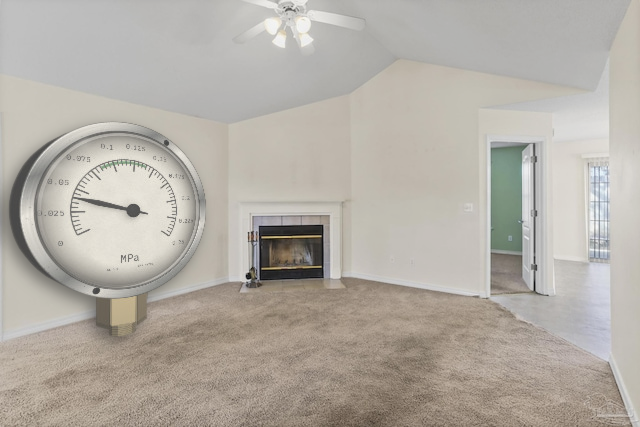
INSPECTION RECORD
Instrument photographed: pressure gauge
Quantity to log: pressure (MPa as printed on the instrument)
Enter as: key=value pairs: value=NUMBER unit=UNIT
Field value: value=0.04 unit=MPa
